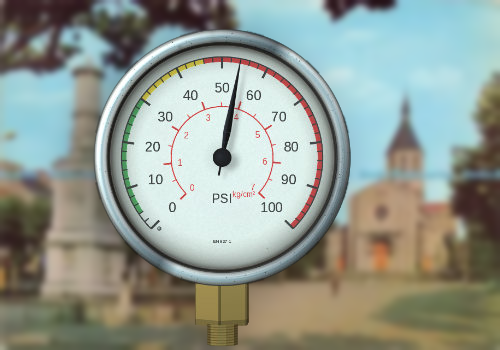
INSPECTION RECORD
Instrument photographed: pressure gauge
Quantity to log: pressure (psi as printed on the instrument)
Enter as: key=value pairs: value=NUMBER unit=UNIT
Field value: value=54 unit=psi
